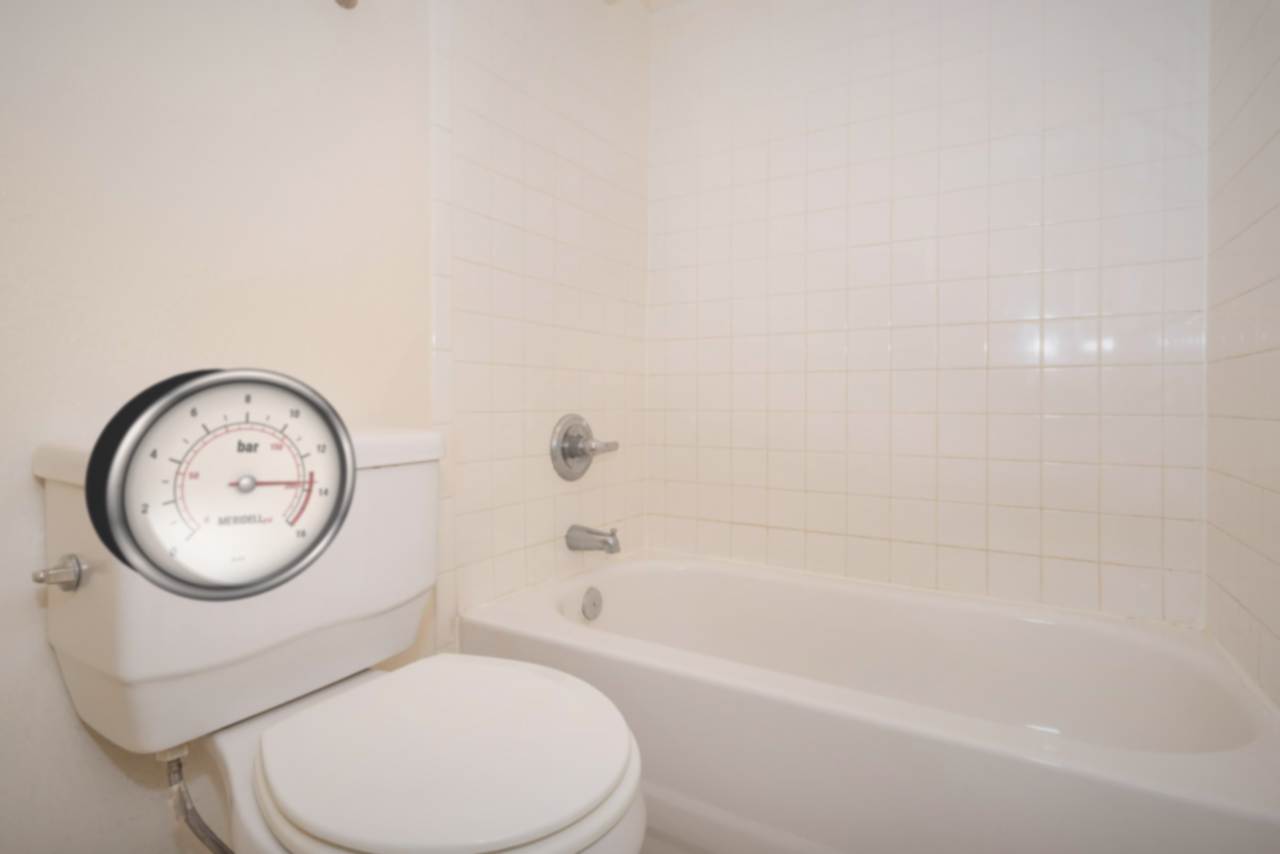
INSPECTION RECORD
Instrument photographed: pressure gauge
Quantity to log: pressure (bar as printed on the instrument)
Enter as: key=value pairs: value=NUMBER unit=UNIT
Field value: value=13.5 unit=bar
